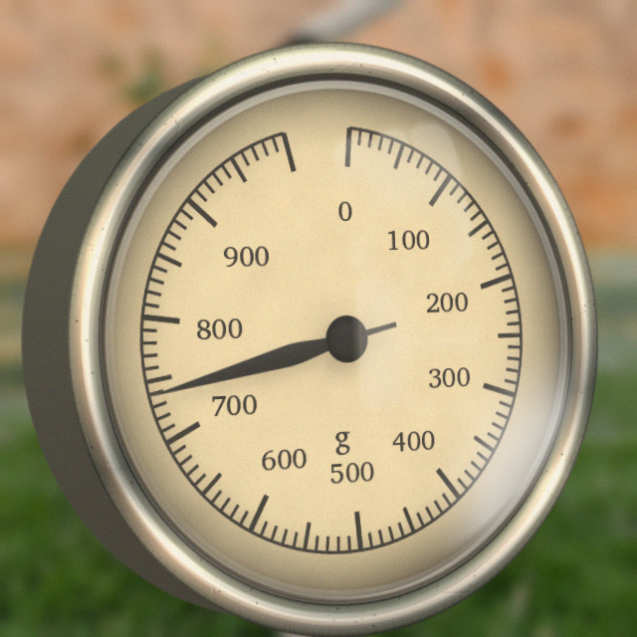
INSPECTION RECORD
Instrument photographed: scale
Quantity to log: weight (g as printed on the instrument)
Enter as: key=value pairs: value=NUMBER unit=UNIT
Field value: value=740 unit=g
